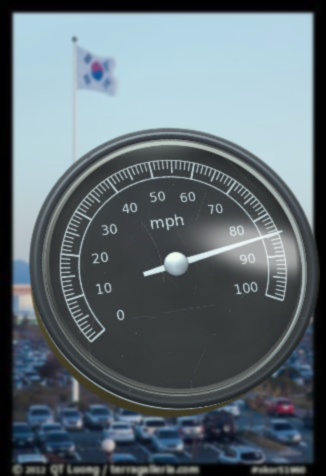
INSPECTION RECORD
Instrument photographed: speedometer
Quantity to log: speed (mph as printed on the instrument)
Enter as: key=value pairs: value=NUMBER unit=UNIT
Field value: value=85 unit=mph
